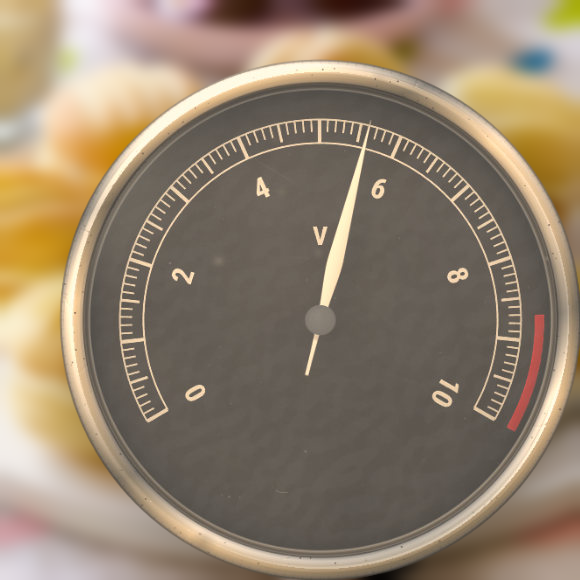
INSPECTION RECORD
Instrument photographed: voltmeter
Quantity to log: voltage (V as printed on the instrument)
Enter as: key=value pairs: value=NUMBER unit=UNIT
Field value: value=5.6 unit=V
